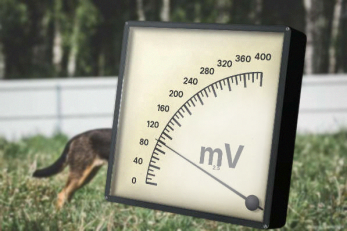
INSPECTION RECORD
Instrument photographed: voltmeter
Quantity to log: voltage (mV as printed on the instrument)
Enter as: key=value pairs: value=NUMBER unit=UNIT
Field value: value=100 unit=mV
